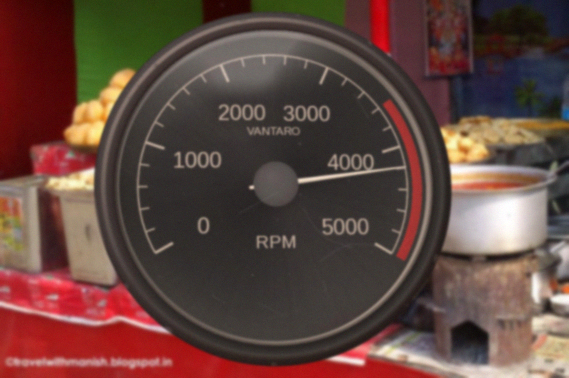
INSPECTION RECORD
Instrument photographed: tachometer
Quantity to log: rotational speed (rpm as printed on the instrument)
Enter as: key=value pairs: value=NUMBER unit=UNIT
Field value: value=4200 unit=rpm
